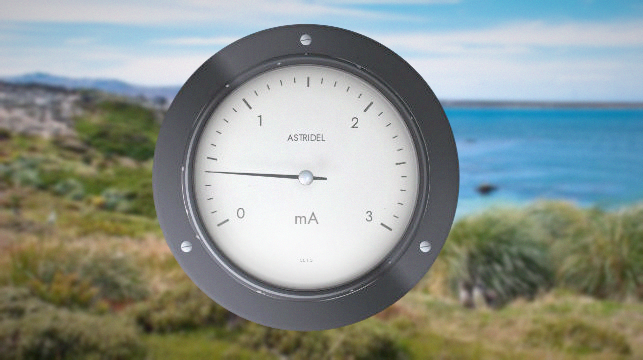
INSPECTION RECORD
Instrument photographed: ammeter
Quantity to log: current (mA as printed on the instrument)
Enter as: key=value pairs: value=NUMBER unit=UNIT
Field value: value=0.4 unit=mA
